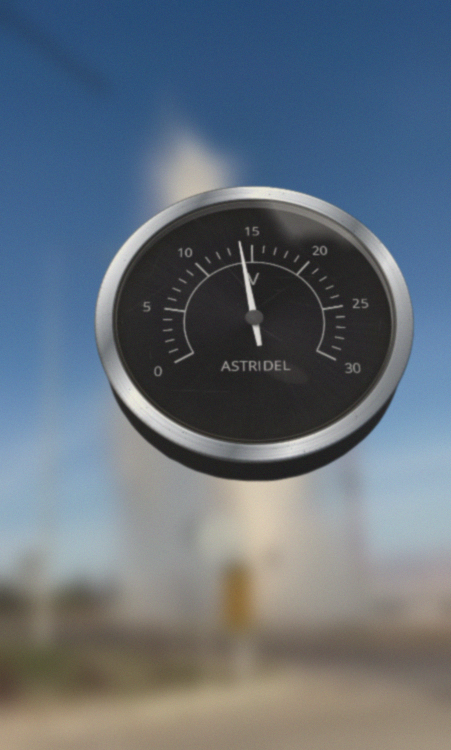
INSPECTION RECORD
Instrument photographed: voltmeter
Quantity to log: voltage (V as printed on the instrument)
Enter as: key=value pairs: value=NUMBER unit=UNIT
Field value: value=14 unit=V
